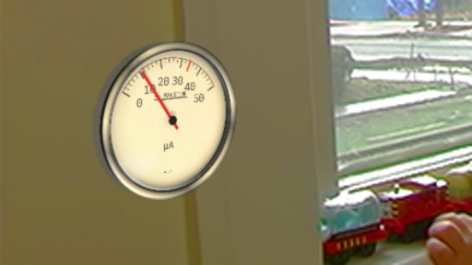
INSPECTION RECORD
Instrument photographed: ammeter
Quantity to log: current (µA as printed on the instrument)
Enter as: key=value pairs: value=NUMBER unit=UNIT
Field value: value=10 unit=µA
